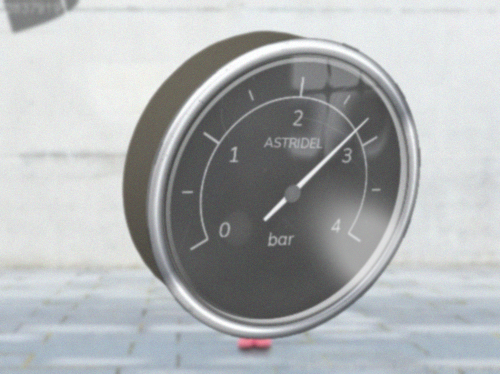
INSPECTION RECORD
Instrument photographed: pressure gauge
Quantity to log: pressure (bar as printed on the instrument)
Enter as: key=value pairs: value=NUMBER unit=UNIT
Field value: value=2.75 unit=bar
